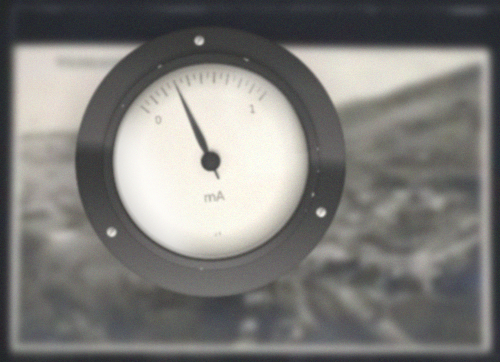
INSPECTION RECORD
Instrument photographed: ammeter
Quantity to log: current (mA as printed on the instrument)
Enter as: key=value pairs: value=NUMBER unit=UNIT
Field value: value=0.3 unit=mA
